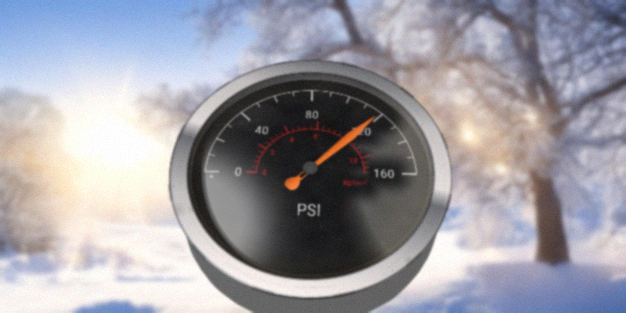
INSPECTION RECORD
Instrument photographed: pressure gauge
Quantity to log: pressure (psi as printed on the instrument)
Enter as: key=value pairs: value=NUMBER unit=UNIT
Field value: value=120 unit=psi
